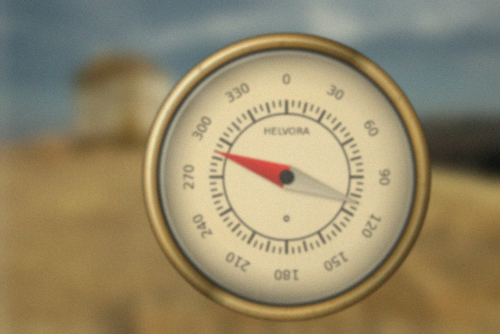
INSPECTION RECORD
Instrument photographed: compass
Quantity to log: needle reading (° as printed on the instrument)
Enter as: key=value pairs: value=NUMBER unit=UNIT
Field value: value=290 unit=°
